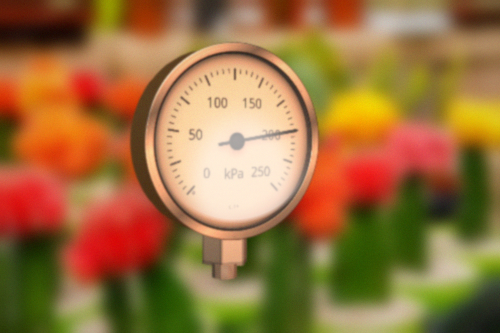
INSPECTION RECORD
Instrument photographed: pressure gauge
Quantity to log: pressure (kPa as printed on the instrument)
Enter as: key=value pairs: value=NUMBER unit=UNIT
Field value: value=200 unit=kPa
